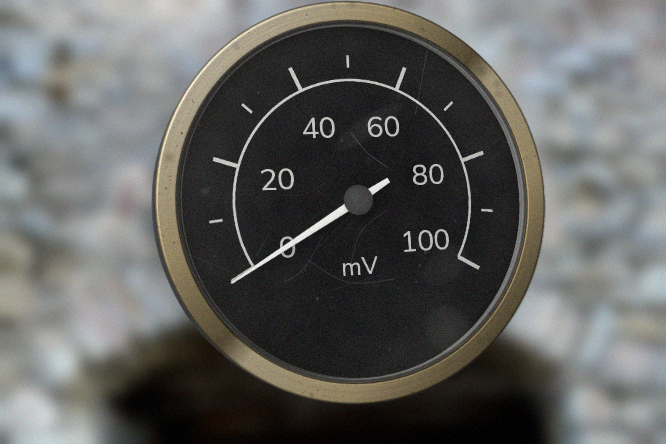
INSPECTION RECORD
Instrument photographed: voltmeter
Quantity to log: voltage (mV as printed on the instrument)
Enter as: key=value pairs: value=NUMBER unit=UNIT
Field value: value=0 unit=mV
